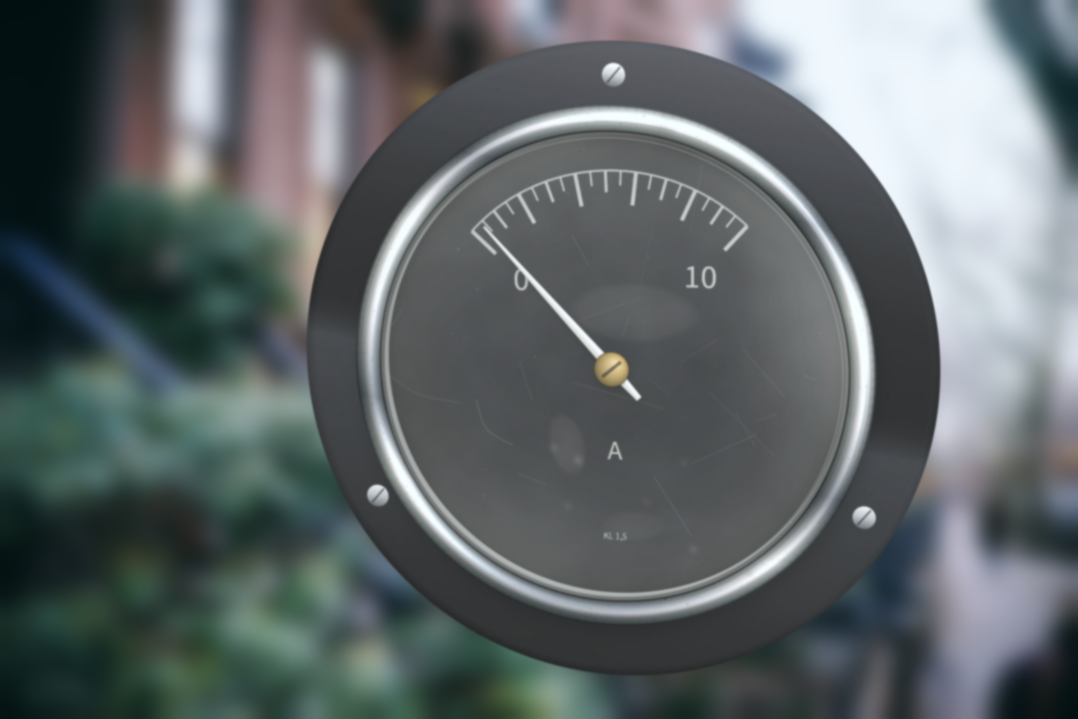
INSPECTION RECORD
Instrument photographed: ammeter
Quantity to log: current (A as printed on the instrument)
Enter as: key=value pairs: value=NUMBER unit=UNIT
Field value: value=0.5 unit=A
